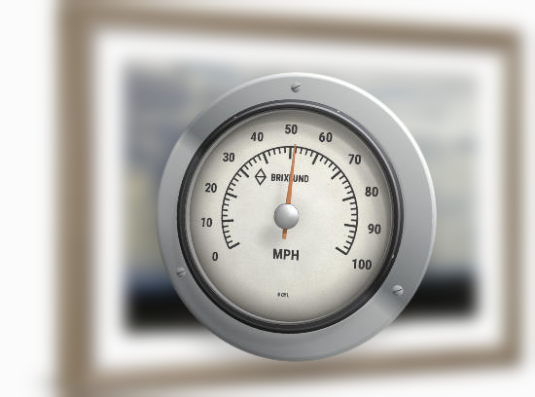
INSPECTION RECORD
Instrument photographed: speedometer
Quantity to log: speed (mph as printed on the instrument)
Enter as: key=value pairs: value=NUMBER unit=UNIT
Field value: value=52 unit=mph
